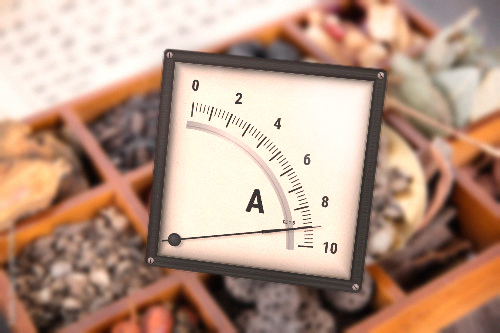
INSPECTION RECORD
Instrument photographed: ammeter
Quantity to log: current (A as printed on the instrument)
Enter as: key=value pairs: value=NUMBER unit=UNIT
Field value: value=9 unit=A
